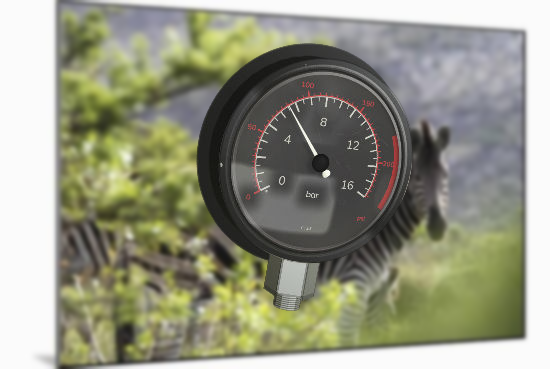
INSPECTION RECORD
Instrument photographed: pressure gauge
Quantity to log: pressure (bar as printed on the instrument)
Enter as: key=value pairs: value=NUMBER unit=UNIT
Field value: value=5.5 unit=bar
